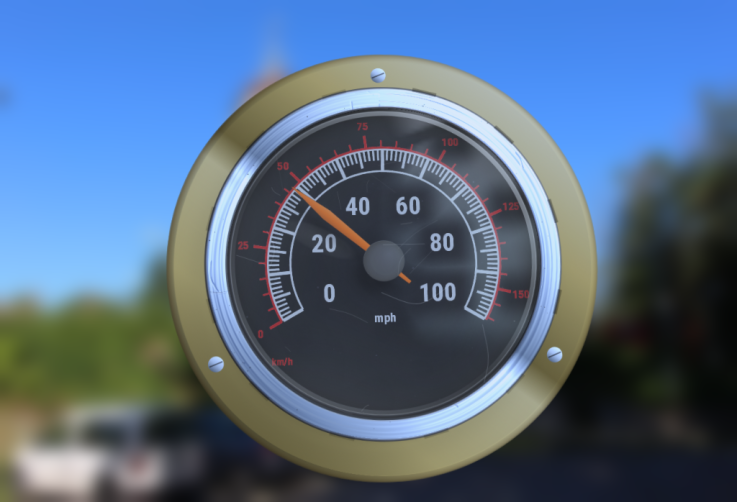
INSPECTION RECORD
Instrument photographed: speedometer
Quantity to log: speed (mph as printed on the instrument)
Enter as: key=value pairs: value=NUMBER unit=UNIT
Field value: value=29 unit=mph
